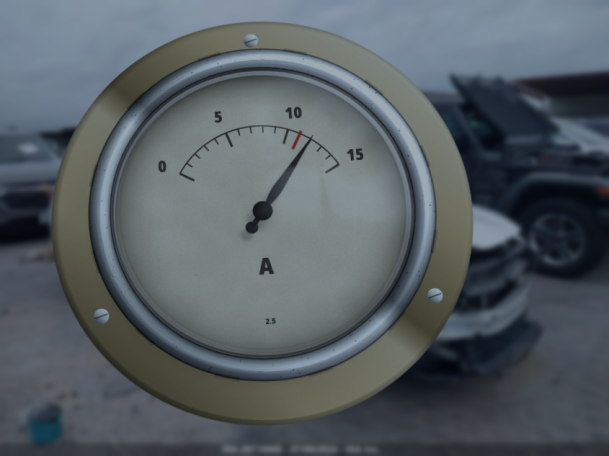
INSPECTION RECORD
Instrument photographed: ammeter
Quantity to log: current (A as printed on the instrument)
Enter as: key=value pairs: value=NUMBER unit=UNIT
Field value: value=12 unit=A
